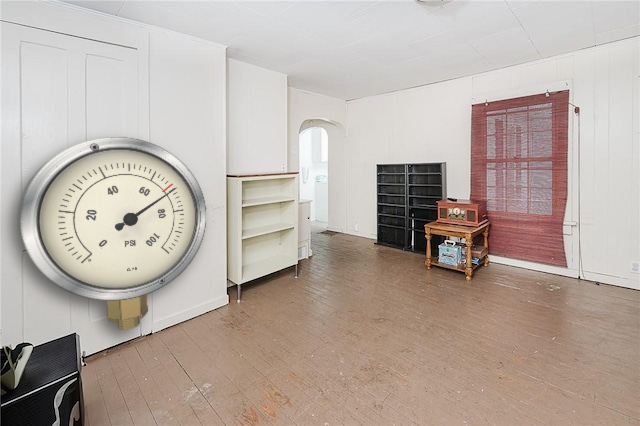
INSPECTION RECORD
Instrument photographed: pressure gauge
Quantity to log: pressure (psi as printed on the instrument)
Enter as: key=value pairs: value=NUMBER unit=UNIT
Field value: value=70 unit=psi
